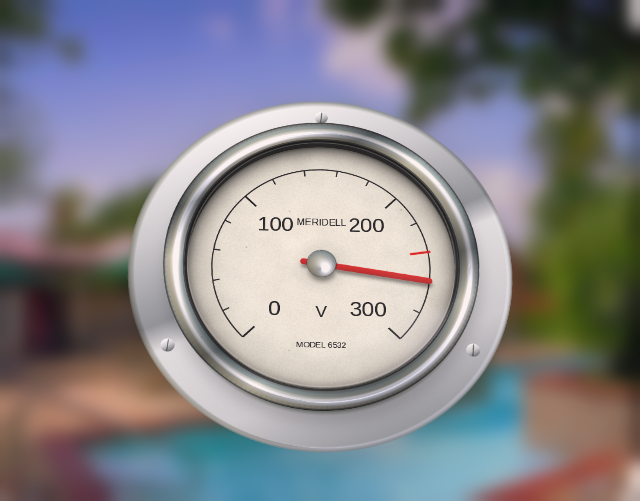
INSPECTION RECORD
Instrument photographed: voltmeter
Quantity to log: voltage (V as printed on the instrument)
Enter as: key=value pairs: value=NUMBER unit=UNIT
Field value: value=260 unit=V
